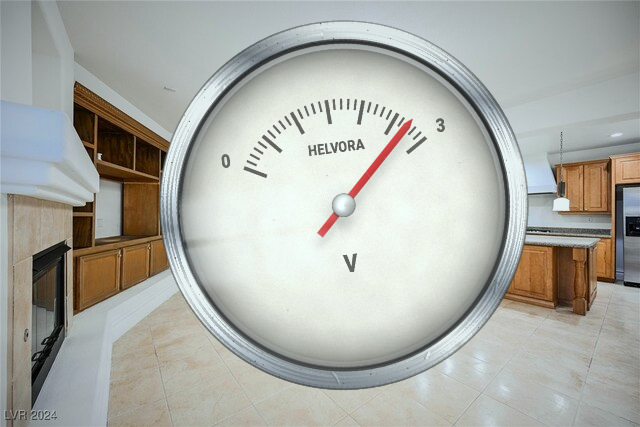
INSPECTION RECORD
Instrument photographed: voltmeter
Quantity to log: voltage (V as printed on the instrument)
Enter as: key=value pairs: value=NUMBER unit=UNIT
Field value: value=2.7 unit=V
